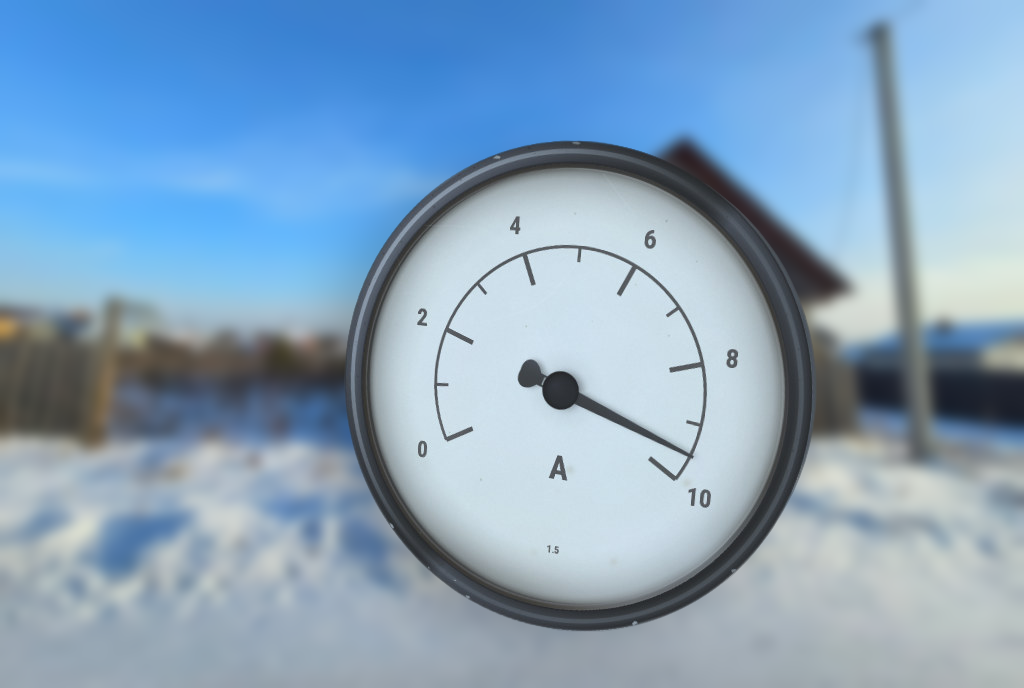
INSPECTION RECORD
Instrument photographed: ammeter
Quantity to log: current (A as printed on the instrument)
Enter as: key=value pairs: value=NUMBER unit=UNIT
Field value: value=9.5 unit=A
